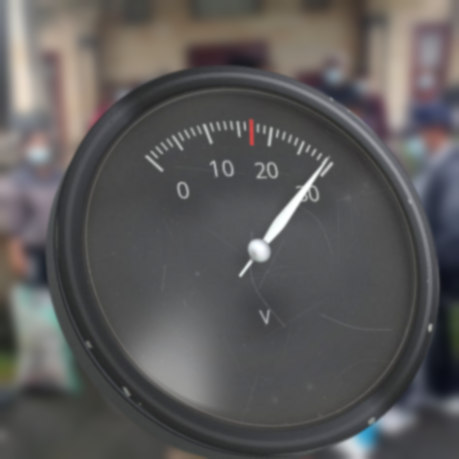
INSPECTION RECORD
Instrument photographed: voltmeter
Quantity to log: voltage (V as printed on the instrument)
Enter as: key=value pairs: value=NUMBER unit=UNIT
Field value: value=29 unit=V
